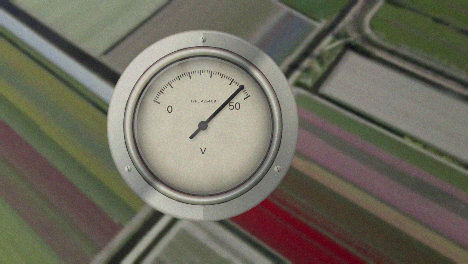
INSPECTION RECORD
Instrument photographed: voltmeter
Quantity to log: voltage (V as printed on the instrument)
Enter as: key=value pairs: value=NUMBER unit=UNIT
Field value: value=45 unit=V
